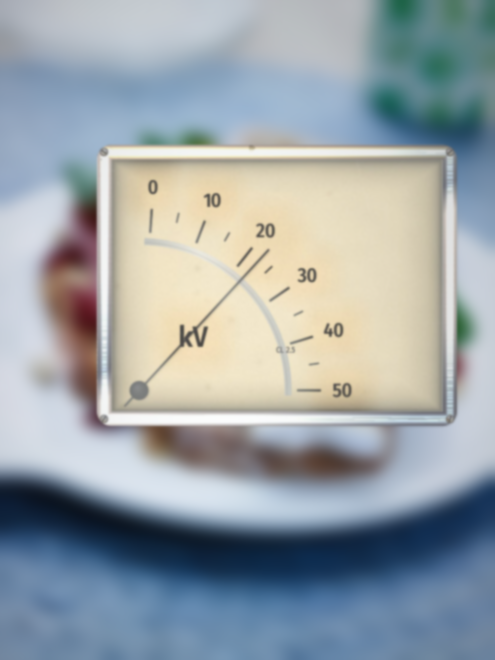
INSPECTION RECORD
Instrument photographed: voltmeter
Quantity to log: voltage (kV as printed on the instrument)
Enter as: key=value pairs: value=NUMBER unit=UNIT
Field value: value=22.5 unit=kV
